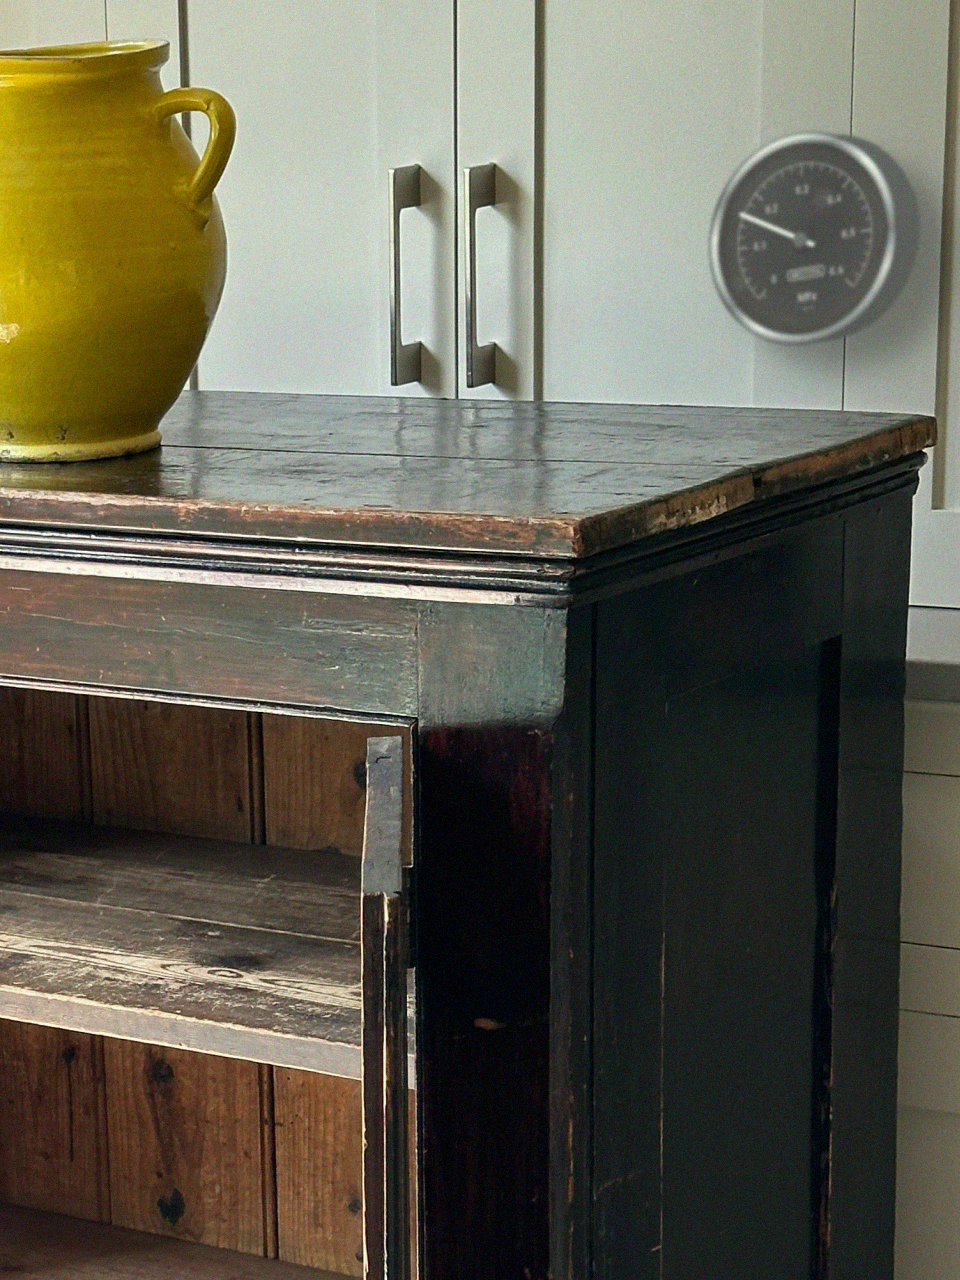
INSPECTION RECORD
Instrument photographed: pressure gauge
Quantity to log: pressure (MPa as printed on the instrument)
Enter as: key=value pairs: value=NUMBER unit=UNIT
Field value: value=0.16 unit=MPa
